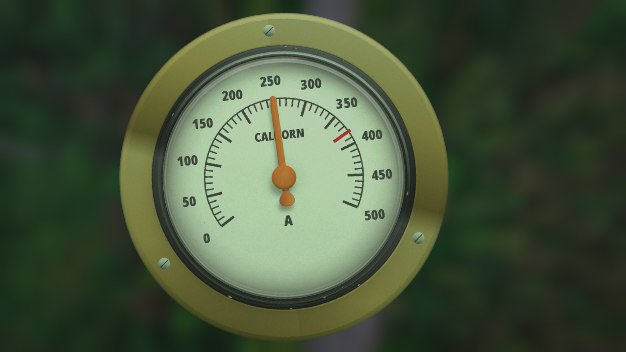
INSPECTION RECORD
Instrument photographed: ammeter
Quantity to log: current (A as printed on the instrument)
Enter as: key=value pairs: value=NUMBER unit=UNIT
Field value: value=250 unit=A
